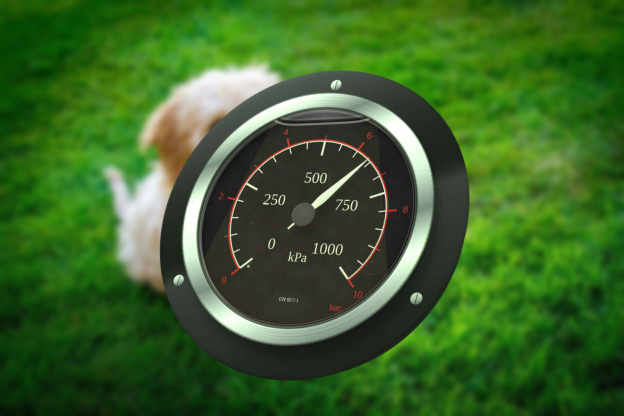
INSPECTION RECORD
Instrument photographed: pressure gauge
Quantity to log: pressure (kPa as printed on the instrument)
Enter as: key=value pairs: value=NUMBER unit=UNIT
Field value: value=650 unit=kPa
